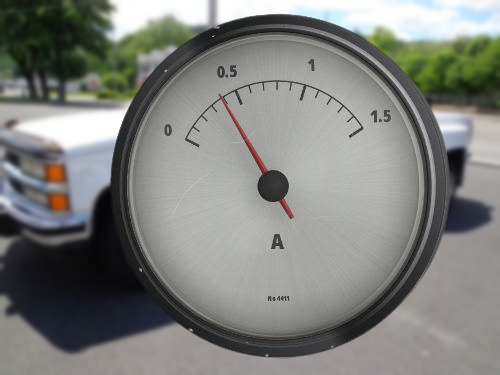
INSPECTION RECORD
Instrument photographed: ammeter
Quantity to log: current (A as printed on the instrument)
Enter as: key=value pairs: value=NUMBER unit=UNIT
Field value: value=0.4 unit=A
